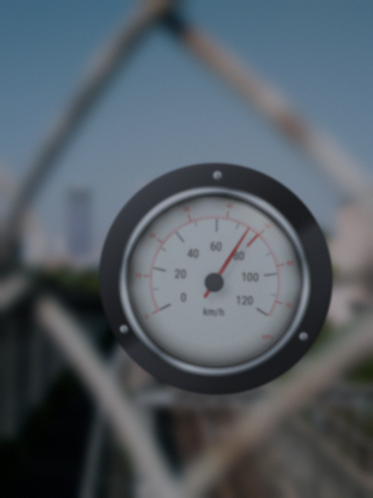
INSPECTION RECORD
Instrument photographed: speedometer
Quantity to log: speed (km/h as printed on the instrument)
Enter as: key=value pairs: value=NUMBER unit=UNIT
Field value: value=75 unit=km/h
